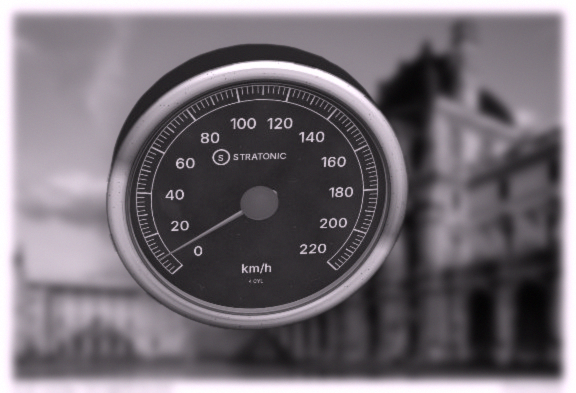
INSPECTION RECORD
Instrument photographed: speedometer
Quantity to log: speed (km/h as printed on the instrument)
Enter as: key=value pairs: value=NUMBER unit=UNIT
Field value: value=10 unit=km/h
